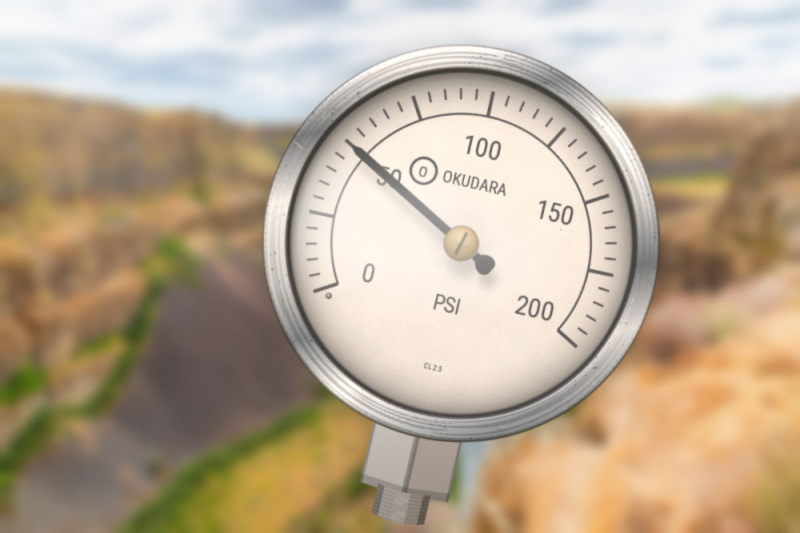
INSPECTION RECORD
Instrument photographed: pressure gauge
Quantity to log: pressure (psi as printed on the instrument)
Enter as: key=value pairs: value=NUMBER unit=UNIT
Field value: value=50 unit=psi
